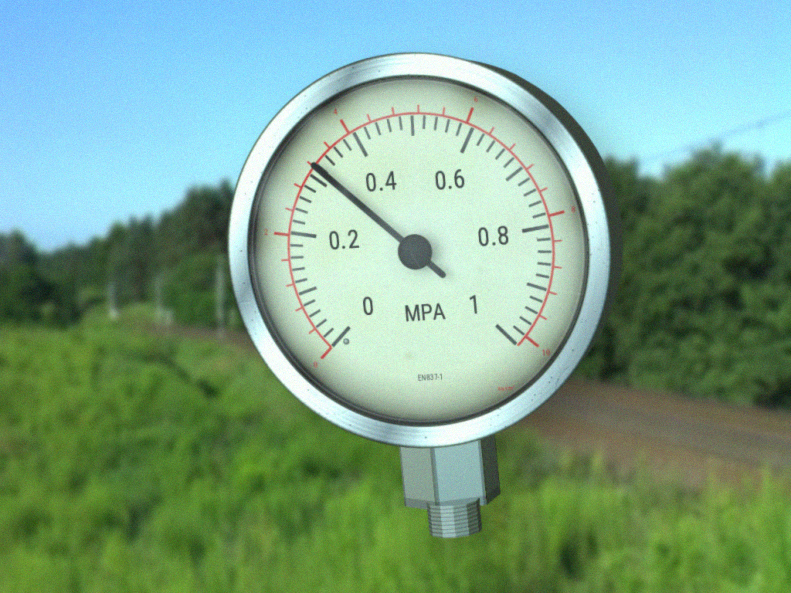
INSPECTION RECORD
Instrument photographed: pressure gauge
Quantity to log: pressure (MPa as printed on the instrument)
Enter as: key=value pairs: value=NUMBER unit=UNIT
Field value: value=0.32 unit=MPa
